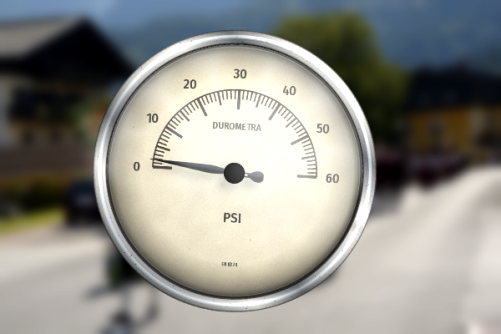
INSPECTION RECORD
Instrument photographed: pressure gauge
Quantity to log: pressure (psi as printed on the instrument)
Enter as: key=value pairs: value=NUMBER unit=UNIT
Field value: value=2 unit=psi
